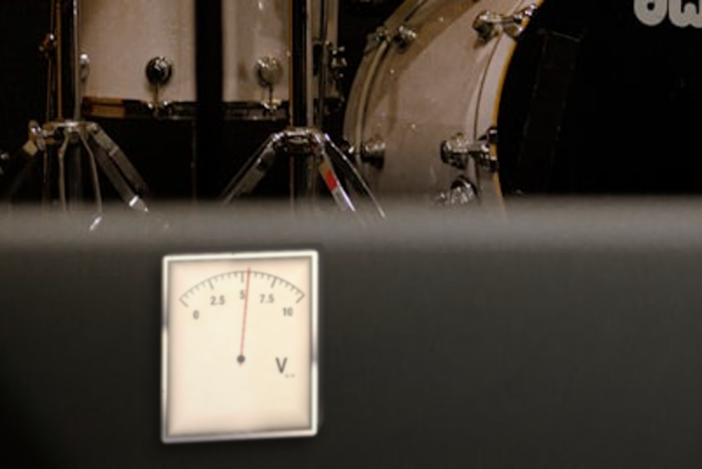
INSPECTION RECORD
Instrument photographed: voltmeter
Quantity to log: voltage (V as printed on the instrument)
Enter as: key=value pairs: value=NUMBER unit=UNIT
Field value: value=5.5 unit=V
